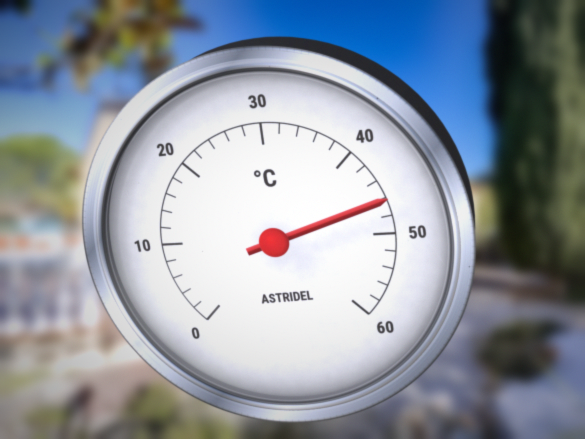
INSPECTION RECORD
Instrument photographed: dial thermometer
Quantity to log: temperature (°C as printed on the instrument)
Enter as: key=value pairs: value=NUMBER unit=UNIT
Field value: value=46 unit=°C
